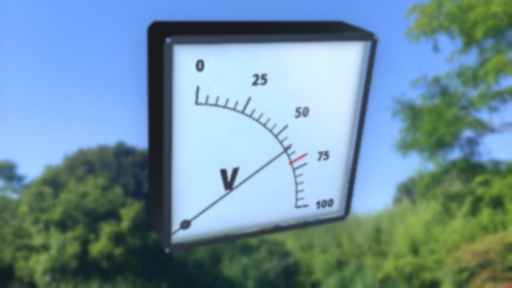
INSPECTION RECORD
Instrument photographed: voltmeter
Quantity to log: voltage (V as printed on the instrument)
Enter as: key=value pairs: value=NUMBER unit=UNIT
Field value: value=60 unit=V
